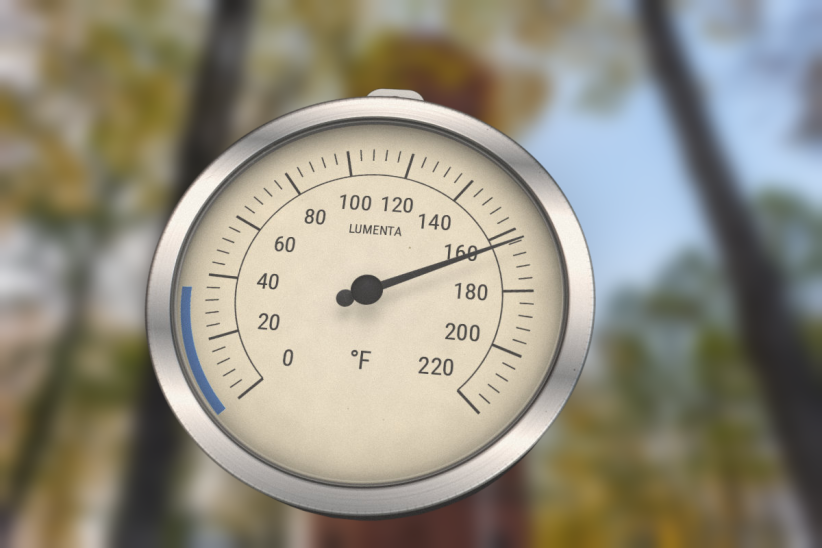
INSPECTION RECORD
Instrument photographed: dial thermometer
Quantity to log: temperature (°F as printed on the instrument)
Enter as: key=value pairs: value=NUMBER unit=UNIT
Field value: value=164 unit=°F
